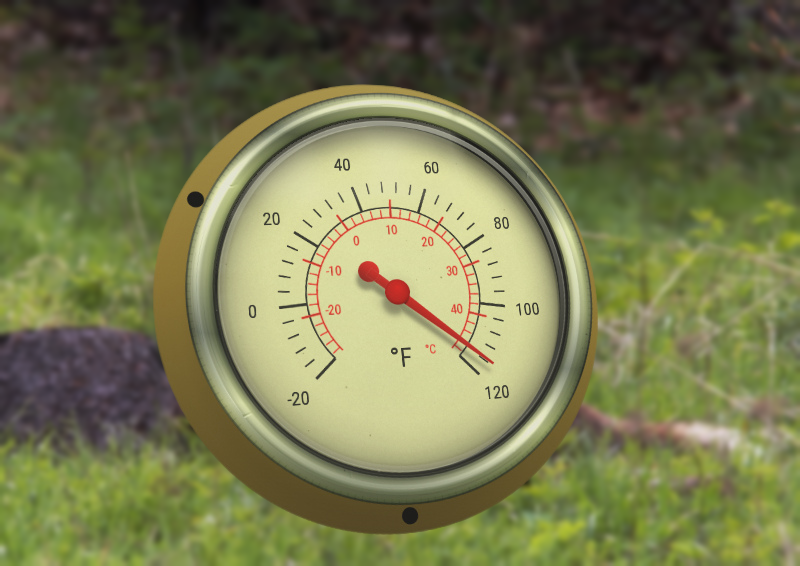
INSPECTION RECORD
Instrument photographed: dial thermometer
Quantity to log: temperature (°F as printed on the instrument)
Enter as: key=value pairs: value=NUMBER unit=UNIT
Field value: value=116 unit=°F
